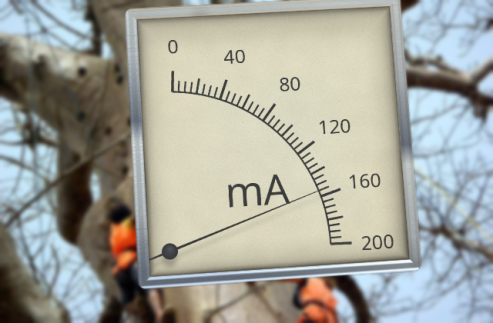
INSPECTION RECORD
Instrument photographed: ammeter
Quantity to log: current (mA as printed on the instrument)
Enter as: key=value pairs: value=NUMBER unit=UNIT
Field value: value=155 unit=mA
